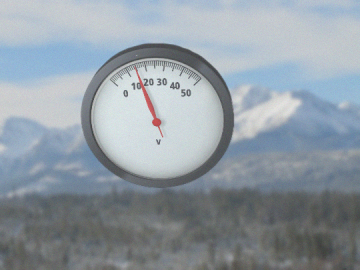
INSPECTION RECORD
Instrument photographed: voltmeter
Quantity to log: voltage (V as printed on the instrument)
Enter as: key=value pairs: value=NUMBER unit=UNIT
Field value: value=15 unit=V
